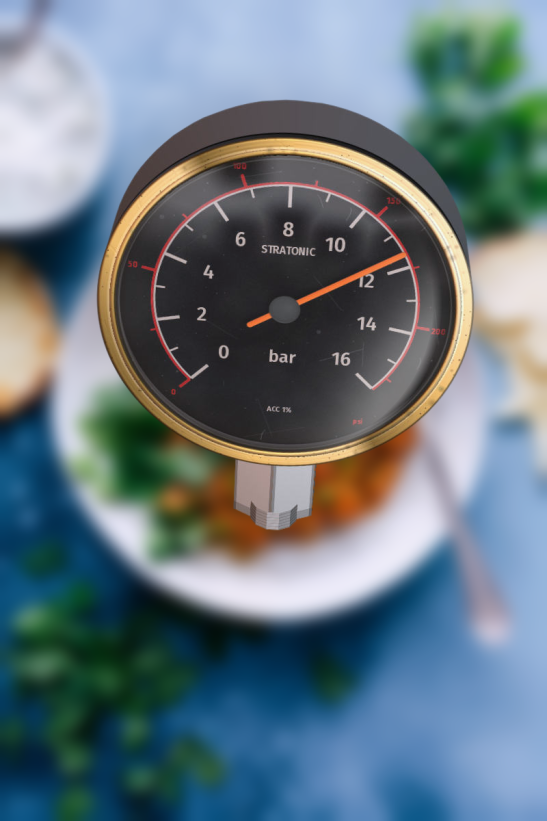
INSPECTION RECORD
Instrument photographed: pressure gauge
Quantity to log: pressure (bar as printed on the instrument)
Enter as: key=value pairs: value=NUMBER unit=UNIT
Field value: value=11.5 unit=bar
